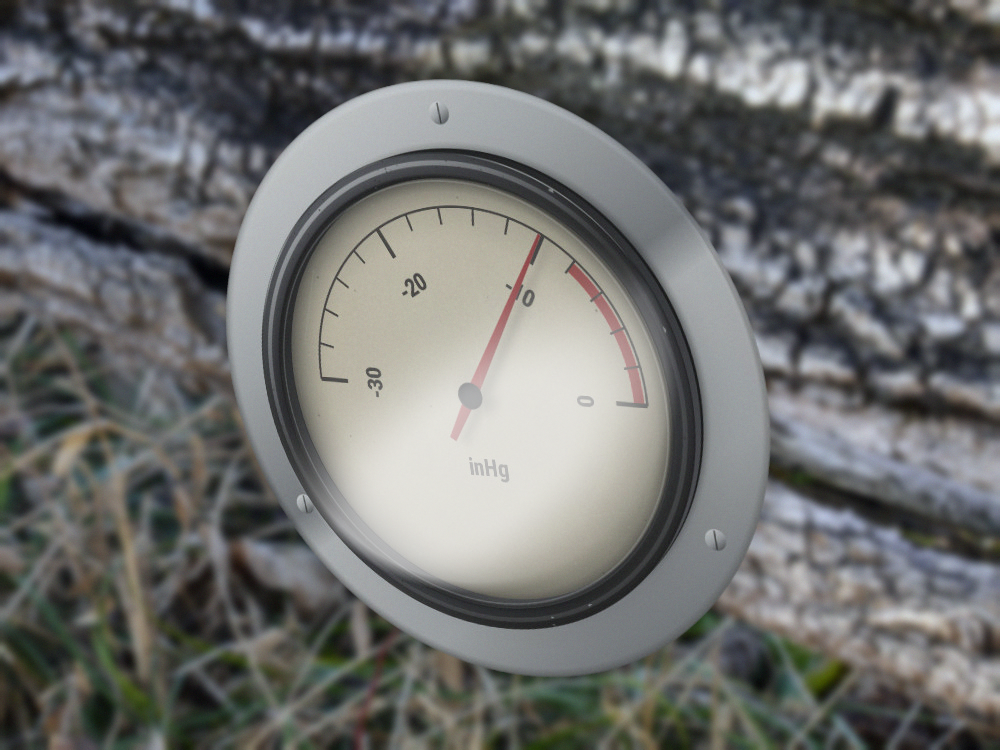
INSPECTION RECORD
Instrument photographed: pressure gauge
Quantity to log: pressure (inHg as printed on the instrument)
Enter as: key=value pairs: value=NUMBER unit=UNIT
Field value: value=-10 unit=inHg
